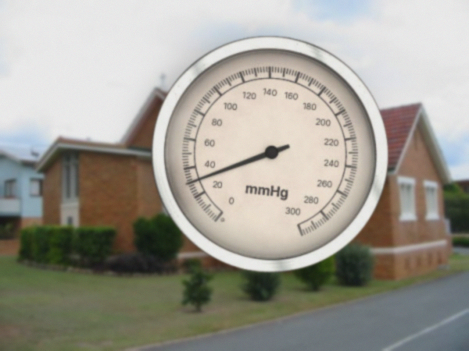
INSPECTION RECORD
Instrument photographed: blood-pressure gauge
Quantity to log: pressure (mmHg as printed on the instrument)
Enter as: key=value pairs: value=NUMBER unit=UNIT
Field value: value=30 unit=mmHg
